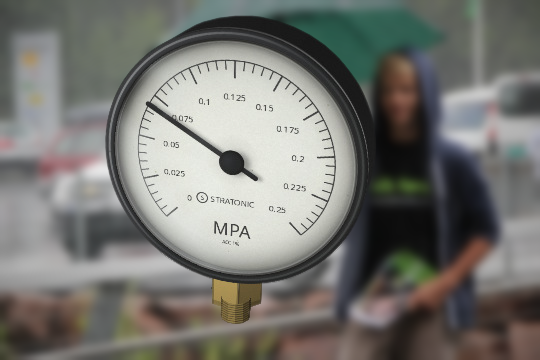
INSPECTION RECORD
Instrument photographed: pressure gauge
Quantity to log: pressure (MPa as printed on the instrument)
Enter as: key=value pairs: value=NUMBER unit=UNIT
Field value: value=0.07 unit=MPa
